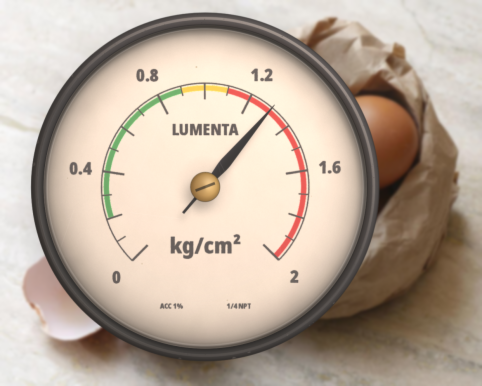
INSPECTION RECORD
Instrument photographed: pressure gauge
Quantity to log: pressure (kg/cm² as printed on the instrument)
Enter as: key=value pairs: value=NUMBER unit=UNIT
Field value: value=1.3 unit=kg/cm²
